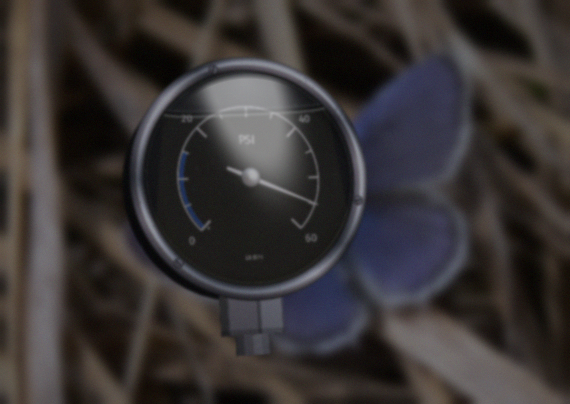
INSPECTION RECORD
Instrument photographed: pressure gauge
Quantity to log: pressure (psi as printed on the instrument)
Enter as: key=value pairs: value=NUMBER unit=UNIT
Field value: value=55 unit=psi
